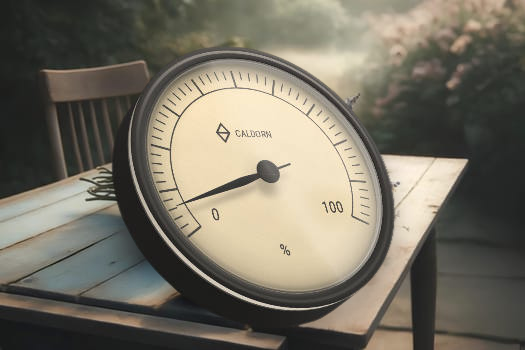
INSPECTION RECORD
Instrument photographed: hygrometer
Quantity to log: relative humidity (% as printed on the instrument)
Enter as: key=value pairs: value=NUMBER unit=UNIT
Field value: value=6 unit=%
